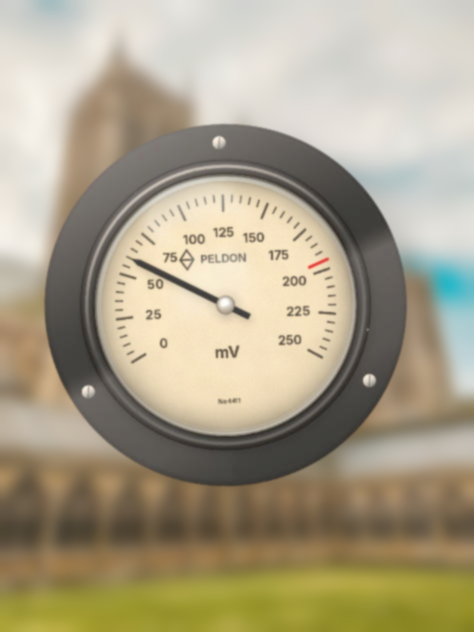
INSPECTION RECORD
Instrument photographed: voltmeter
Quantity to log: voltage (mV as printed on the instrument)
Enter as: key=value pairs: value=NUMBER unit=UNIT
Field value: value=60 unit=mV
